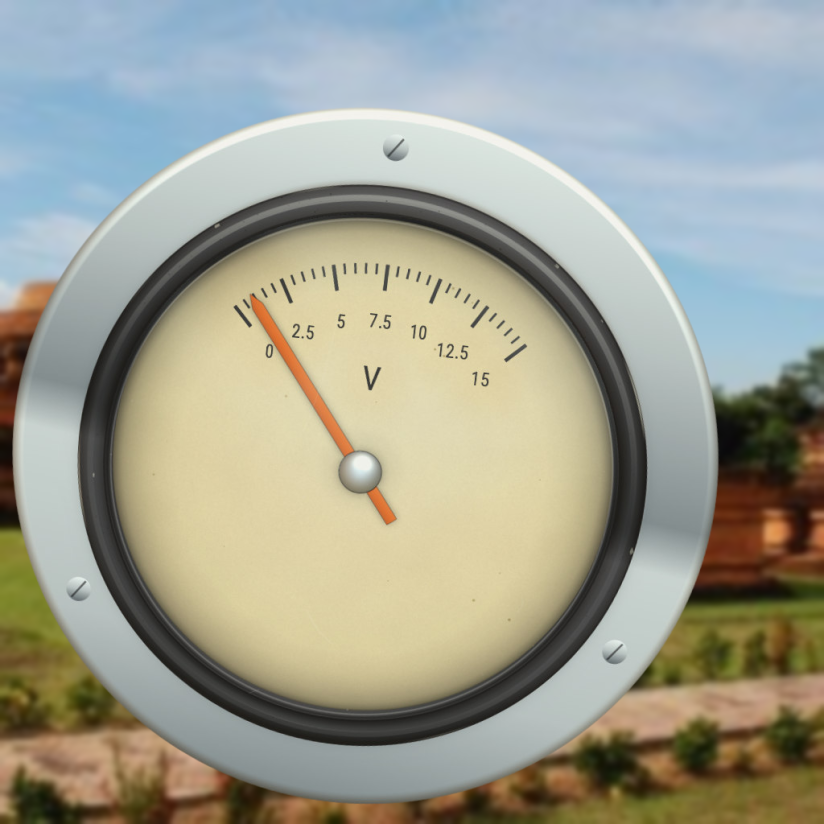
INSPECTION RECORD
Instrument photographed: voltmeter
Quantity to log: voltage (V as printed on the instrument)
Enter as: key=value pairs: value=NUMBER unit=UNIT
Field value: value=1 unit=V
